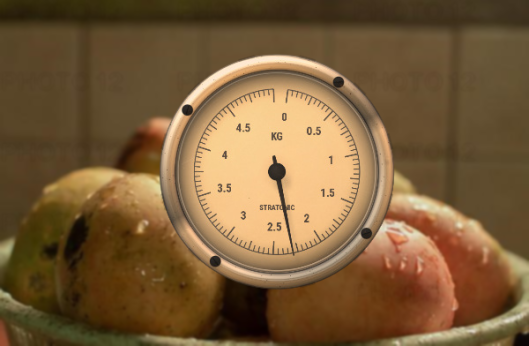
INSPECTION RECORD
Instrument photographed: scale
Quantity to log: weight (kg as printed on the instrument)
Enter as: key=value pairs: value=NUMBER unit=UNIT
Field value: value=2.3 unit=kg
